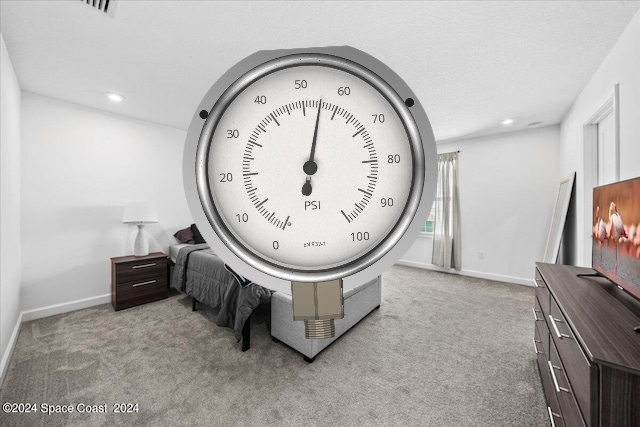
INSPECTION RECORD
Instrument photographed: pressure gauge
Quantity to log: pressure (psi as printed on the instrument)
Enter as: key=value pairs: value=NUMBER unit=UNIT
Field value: value=55 unit=psi
